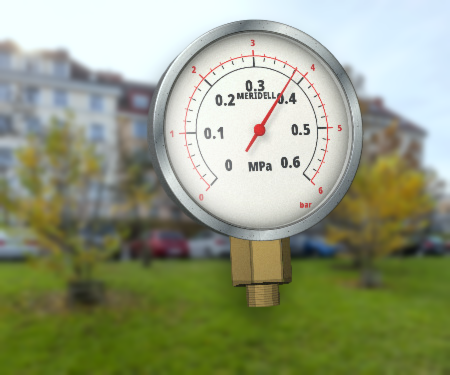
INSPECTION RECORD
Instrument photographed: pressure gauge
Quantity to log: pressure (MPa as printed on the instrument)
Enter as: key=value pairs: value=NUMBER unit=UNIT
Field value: value=0.38 unit=MPa
